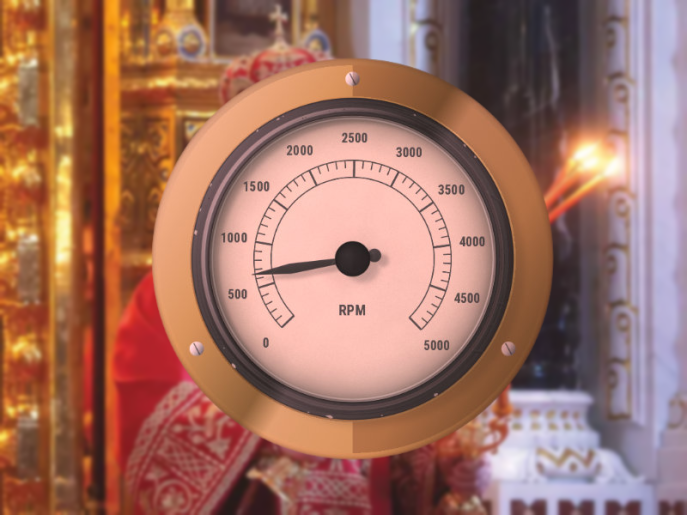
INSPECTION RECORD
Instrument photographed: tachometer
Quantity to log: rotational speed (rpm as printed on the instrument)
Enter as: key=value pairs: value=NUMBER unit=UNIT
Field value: value=650 unit=rpm
